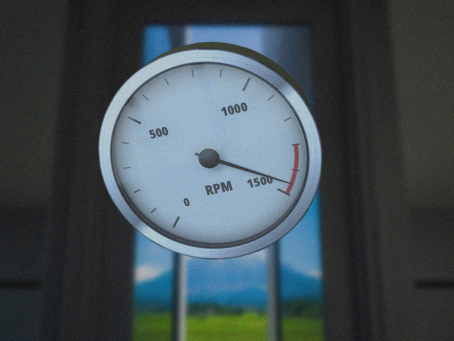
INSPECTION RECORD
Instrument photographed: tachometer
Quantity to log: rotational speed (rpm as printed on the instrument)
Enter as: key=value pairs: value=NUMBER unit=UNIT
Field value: value=1450 unit=rpm
